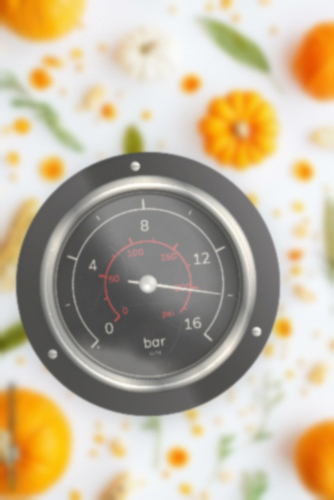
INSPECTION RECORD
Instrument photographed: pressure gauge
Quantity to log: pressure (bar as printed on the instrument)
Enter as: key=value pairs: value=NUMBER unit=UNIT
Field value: value=14 unit=bar
